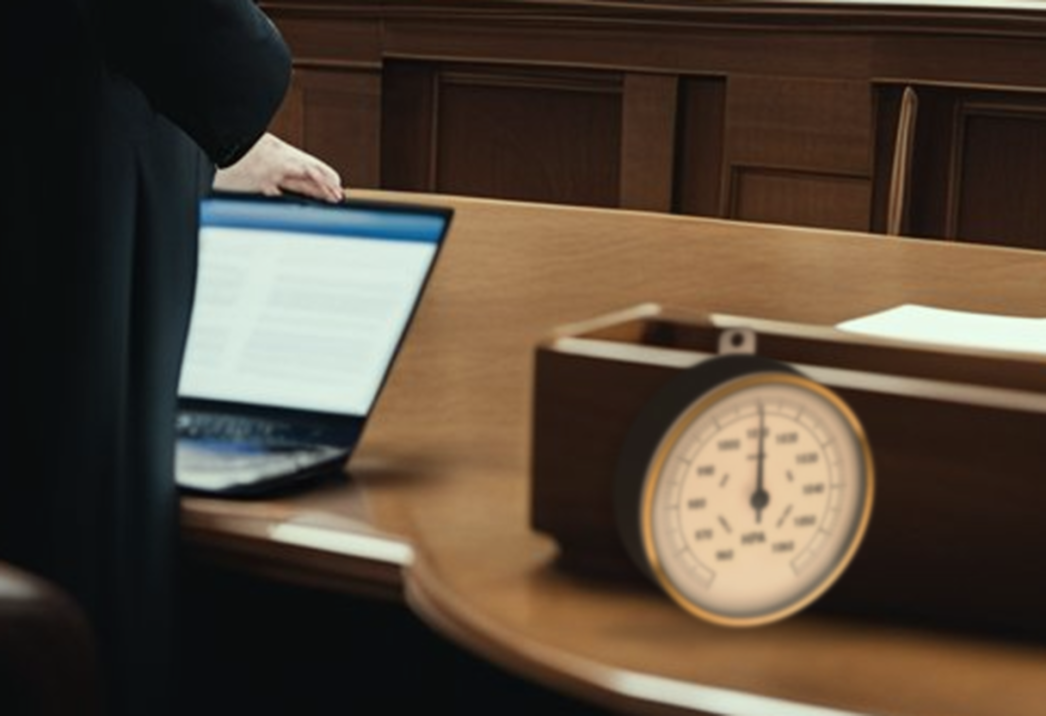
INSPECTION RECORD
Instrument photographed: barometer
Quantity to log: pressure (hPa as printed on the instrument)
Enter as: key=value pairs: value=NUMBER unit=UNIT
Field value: value=1010 unit=hPa
